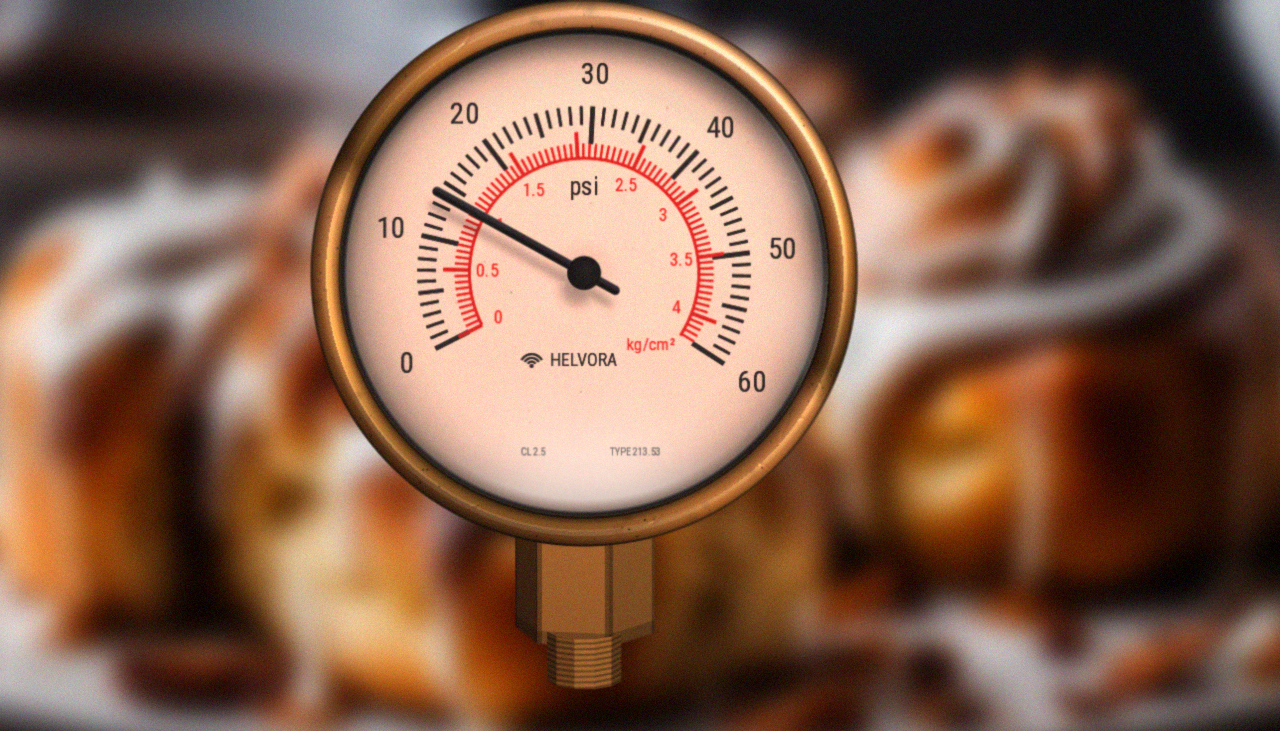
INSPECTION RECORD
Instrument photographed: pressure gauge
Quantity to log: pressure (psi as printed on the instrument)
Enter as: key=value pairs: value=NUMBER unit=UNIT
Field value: value=14 unit=psi
